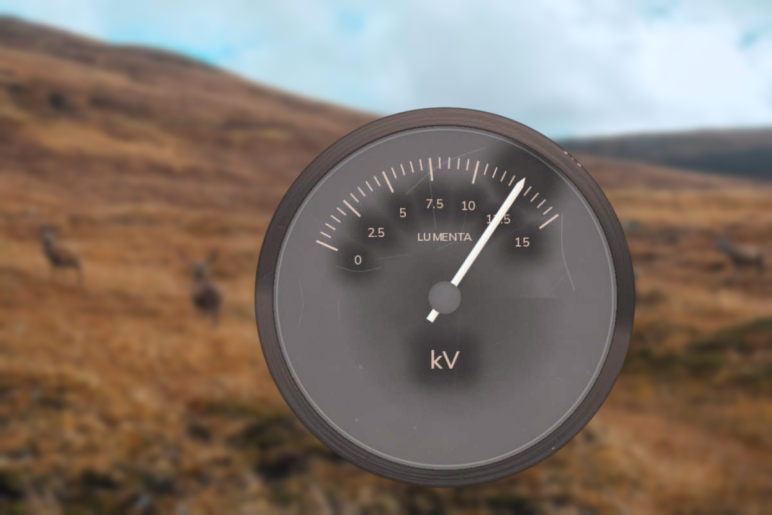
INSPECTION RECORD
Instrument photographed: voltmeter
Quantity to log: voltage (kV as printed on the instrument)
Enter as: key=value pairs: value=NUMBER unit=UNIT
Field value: value=12.5 unit=kV
